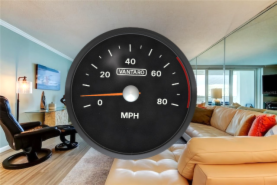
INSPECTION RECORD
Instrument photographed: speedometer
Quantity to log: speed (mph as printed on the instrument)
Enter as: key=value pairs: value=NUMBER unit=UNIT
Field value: value=5 unit=mph
